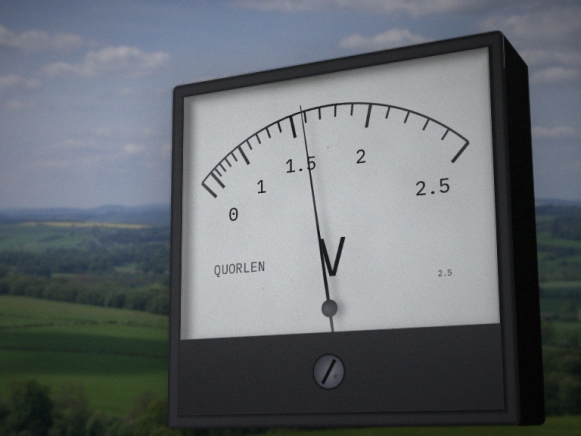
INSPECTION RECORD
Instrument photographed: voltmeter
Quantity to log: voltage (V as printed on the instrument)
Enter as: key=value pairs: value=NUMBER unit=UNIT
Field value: value=1.6 unit=V
